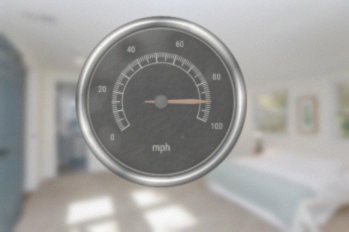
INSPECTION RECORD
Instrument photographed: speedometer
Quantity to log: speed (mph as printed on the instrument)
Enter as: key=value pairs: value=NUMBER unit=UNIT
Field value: value=90 unit=mph
